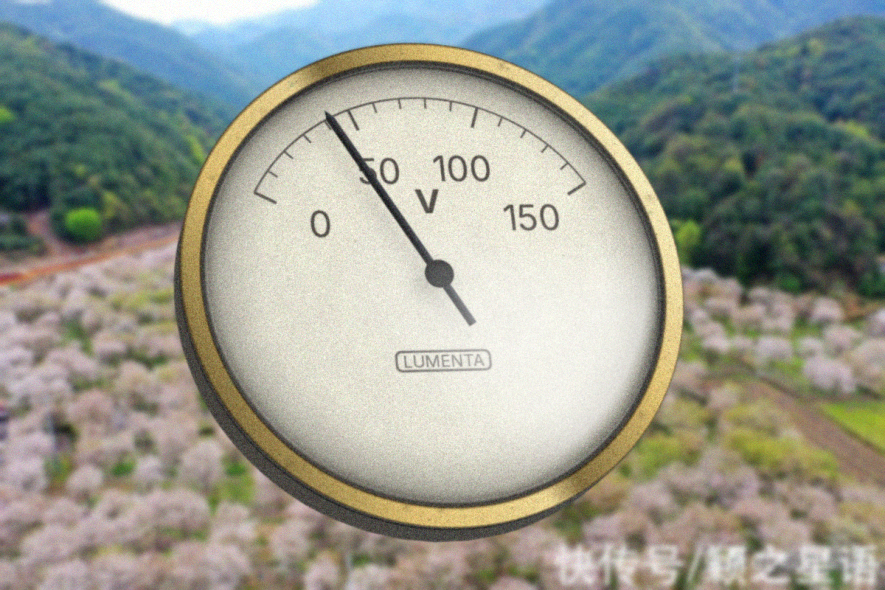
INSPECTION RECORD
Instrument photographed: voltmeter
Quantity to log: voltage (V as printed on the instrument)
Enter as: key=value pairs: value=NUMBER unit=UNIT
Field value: value=40 unit=V
